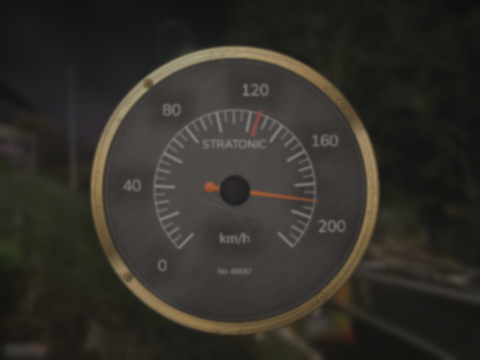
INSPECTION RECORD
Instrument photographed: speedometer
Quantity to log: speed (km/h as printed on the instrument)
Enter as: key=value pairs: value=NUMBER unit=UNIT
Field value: value=190 unit=km/h
